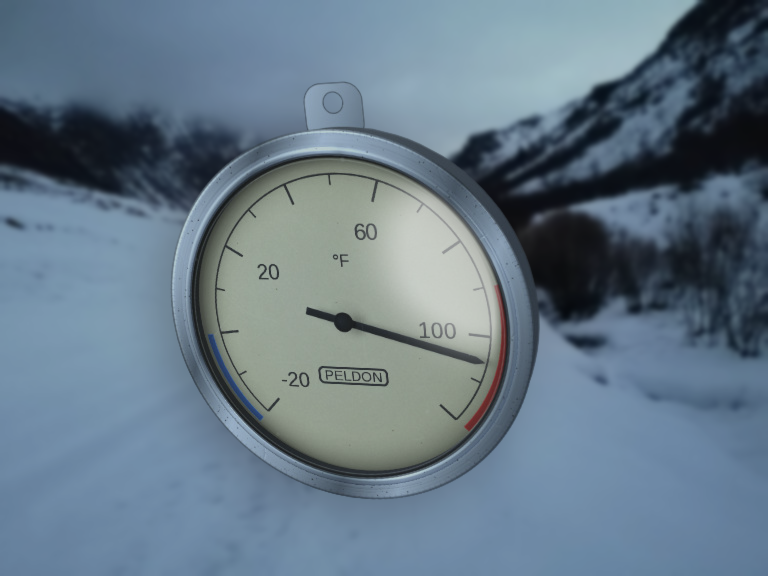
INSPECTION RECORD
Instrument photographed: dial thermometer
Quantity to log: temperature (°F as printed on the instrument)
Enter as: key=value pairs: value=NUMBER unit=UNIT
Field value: value=105 unit=°F
